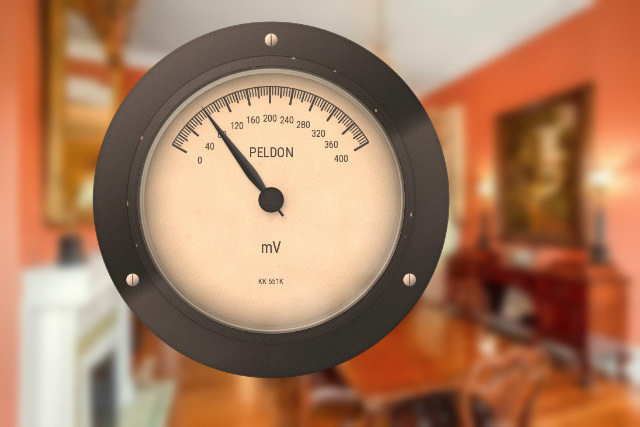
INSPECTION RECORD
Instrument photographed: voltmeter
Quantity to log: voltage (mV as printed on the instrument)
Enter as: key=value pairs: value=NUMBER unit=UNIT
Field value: value=80 unit=mV
